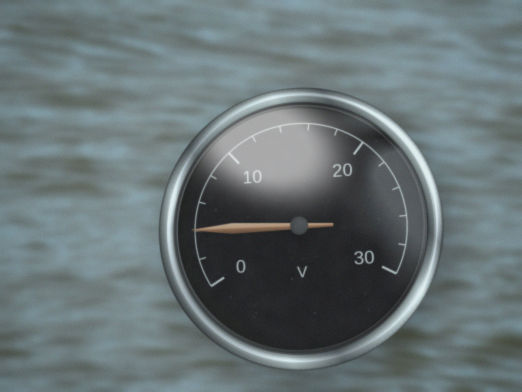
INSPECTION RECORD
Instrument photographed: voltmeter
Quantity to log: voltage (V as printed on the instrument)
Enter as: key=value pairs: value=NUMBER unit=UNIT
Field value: value=4 unit=V
